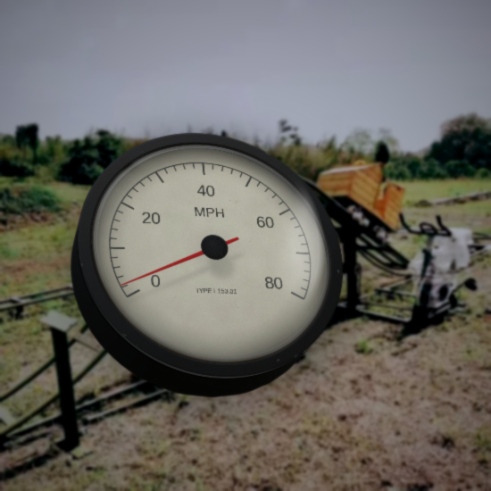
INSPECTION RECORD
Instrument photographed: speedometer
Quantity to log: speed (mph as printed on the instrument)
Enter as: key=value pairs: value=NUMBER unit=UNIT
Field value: value=2 unit=mph
